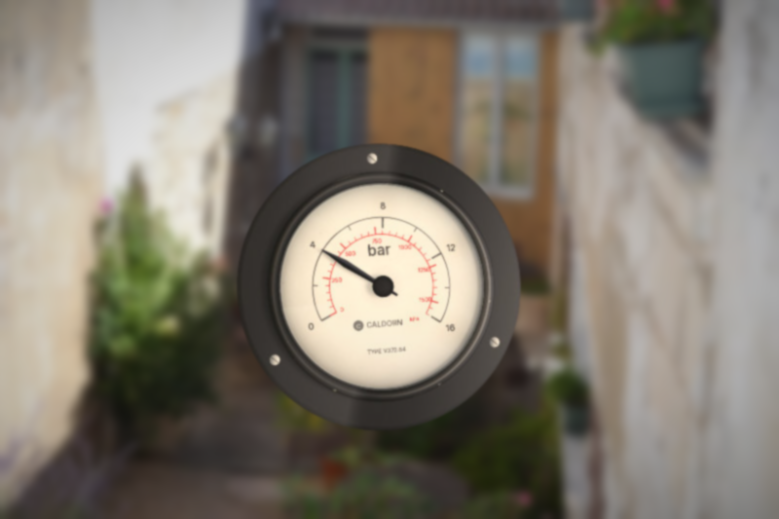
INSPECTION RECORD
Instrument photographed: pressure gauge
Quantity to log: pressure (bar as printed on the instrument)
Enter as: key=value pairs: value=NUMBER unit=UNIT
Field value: value=4 unit=bar
